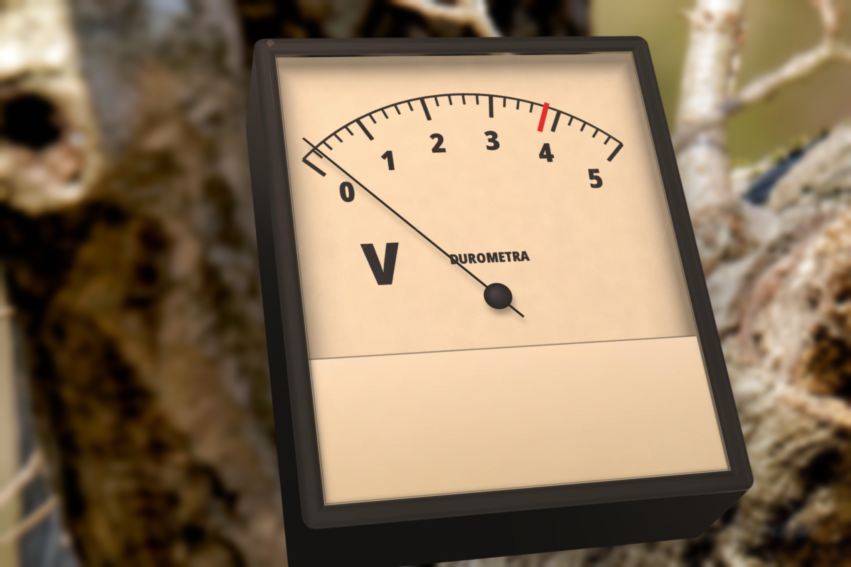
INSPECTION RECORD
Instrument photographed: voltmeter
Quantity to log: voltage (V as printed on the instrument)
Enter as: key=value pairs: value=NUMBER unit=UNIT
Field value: value=0.2 unit=V
